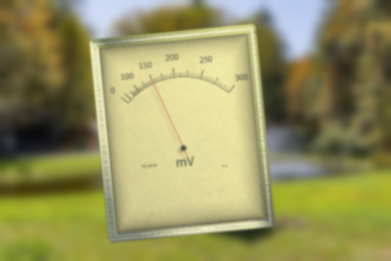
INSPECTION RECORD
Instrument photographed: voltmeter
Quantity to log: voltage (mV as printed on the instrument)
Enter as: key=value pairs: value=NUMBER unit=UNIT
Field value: value=150 unit=mV
